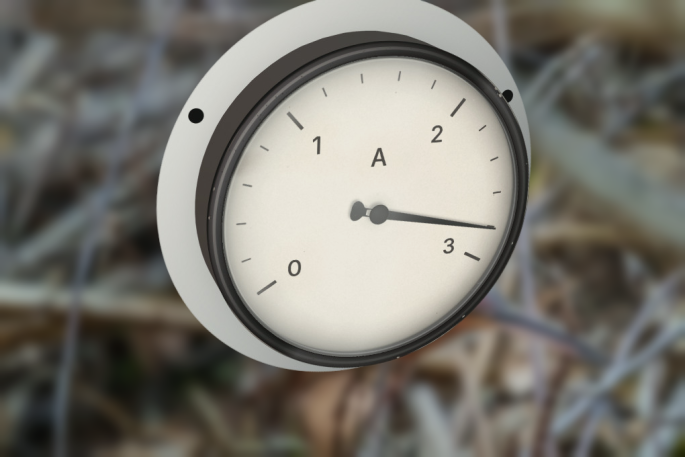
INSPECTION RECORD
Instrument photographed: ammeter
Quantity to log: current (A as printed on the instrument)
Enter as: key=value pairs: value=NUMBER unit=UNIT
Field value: value=2.8 unit=A
